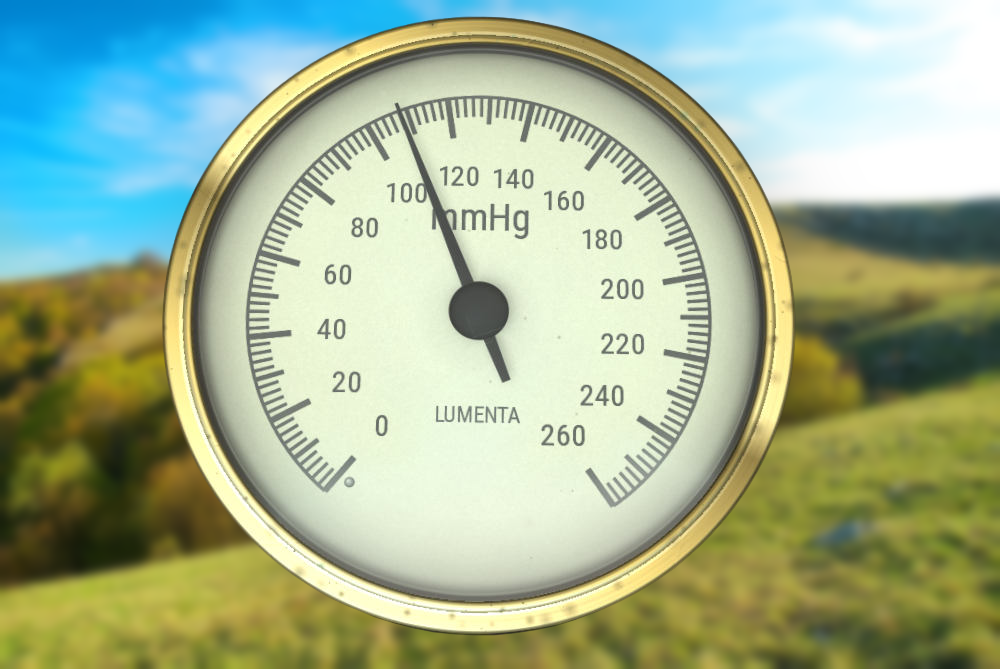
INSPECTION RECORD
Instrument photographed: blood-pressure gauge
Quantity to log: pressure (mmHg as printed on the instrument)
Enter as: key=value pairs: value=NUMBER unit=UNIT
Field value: value=108 unit=mmHg
